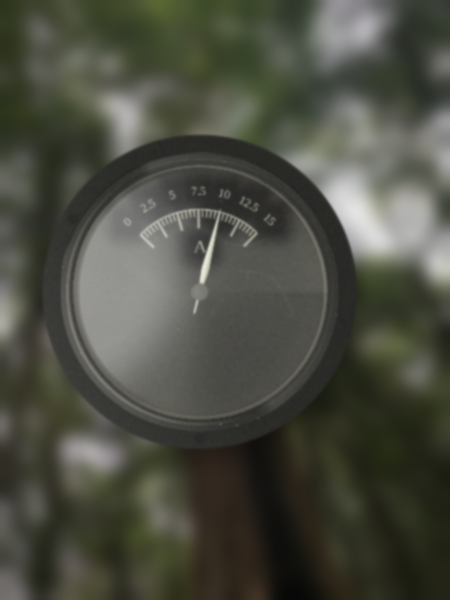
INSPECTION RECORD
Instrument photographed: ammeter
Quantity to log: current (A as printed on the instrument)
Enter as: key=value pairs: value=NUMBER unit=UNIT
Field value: value=10 unit=A
